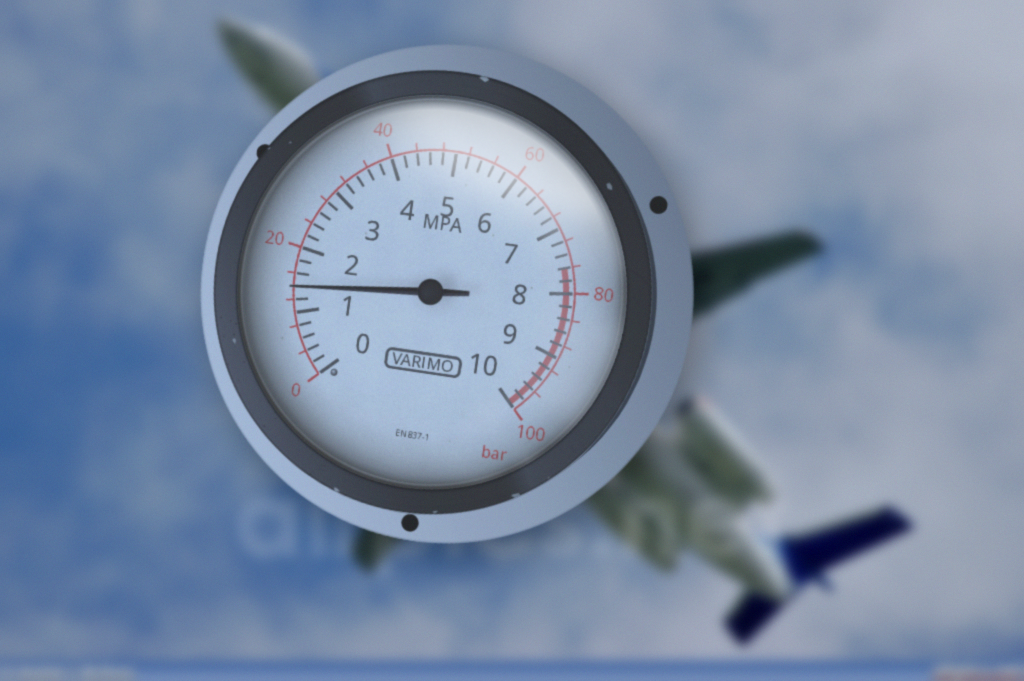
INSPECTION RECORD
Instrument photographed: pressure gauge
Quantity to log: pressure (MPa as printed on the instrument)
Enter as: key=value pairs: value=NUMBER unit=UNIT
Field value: value=1.4 unit=MPa
